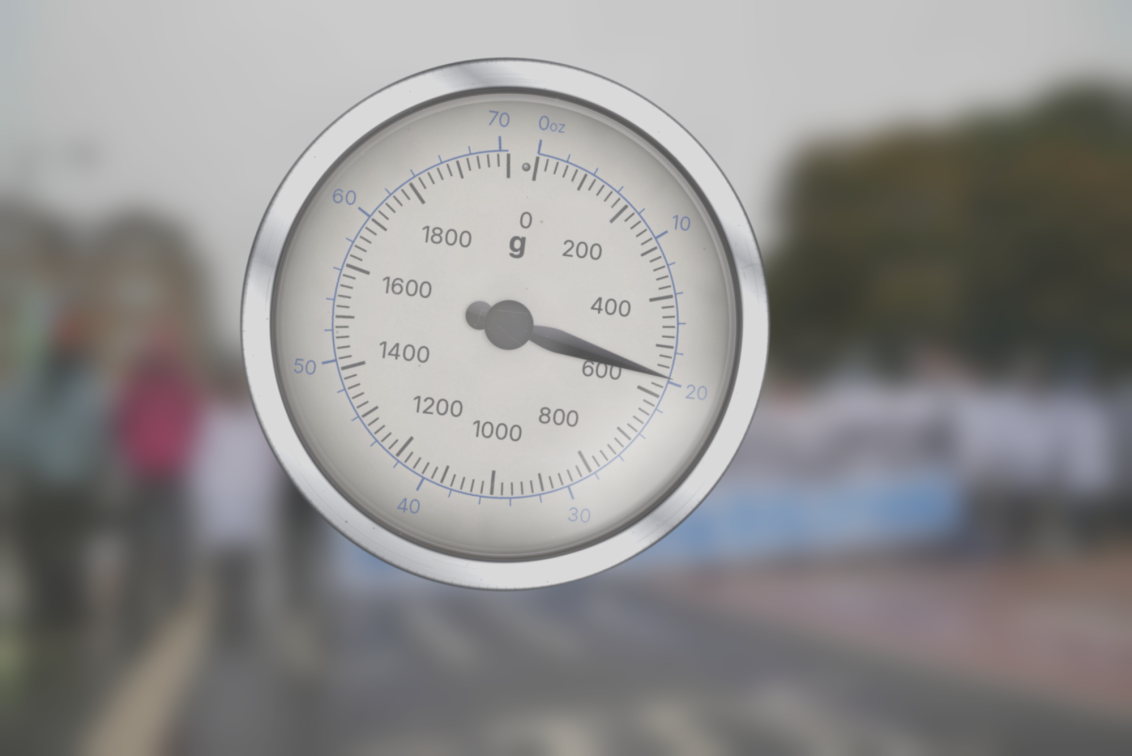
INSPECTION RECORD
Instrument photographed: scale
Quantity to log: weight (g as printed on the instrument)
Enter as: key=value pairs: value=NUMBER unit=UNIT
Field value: value=560 unit=g
